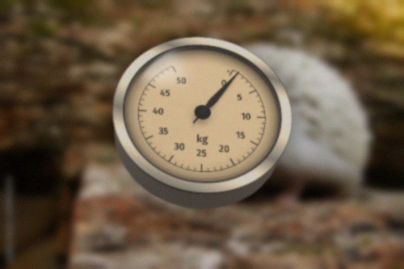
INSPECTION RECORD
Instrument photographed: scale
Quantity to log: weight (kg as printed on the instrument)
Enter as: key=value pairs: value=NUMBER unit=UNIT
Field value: value=1 unit=kg
